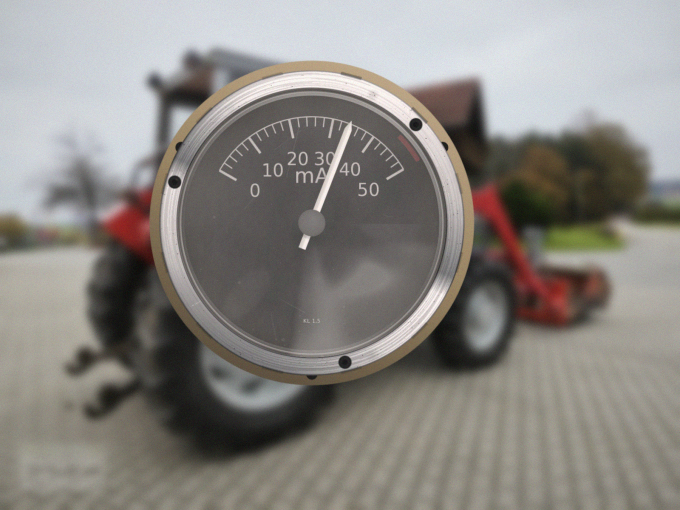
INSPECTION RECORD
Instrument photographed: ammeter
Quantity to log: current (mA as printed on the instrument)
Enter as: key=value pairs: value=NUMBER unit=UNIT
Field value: value=34 unit=mA
